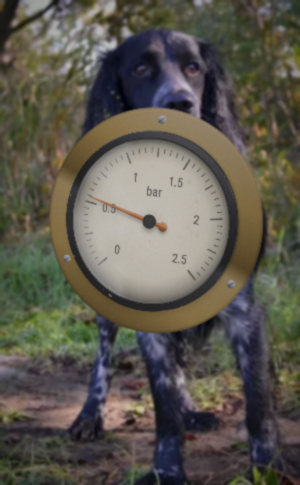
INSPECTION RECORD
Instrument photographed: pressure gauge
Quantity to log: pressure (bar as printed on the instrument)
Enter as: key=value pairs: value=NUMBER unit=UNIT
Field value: value=0.55 unit=bar
